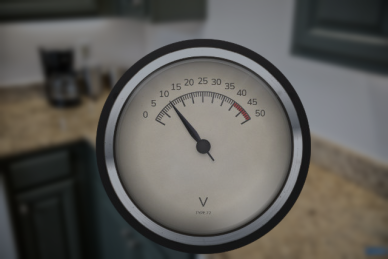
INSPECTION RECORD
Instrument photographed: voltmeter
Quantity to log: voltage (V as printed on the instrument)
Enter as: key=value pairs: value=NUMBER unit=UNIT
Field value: value=10 unit=V
